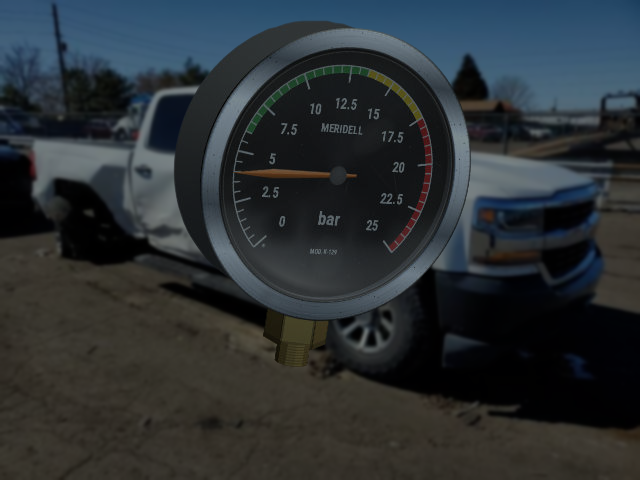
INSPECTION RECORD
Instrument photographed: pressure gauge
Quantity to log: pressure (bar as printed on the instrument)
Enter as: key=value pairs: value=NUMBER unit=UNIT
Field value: value=4 unit=bar
